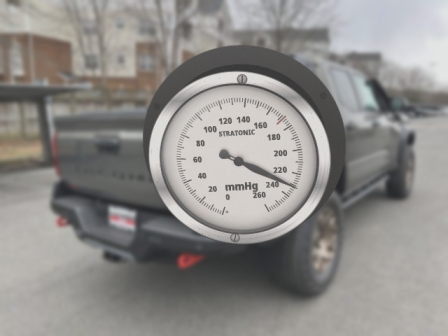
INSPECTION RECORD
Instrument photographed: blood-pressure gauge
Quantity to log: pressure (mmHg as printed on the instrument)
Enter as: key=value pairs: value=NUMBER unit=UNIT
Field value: value=230 unit=mmHg
